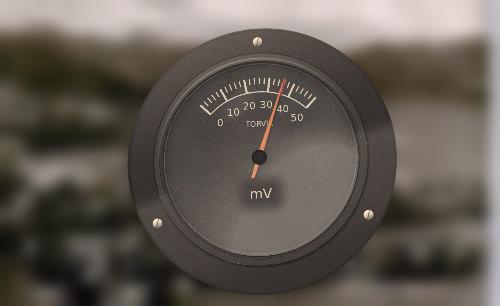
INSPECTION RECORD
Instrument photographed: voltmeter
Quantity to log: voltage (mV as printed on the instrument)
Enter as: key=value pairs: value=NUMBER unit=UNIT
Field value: value=36 unit=mV
